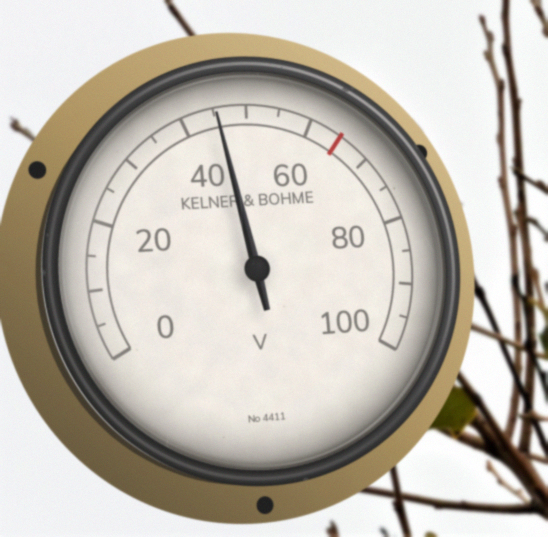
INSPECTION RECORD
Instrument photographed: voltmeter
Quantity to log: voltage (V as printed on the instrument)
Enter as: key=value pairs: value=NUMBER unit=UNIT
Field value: value=45 unit=V
